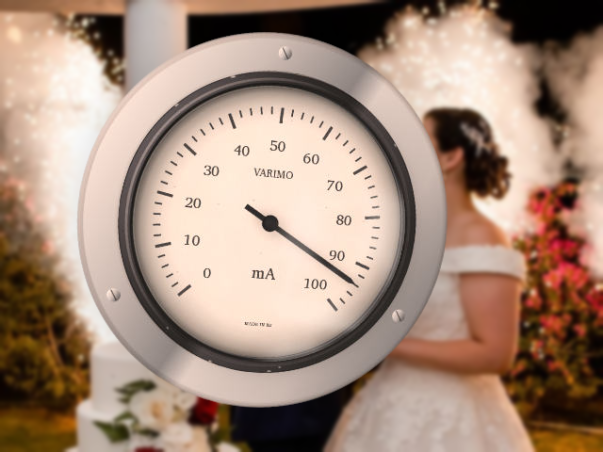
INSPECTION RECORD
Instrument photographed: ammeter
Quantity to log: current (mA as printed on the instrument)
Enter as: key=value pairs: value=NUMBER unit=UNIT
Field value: value=94 unit=mA
